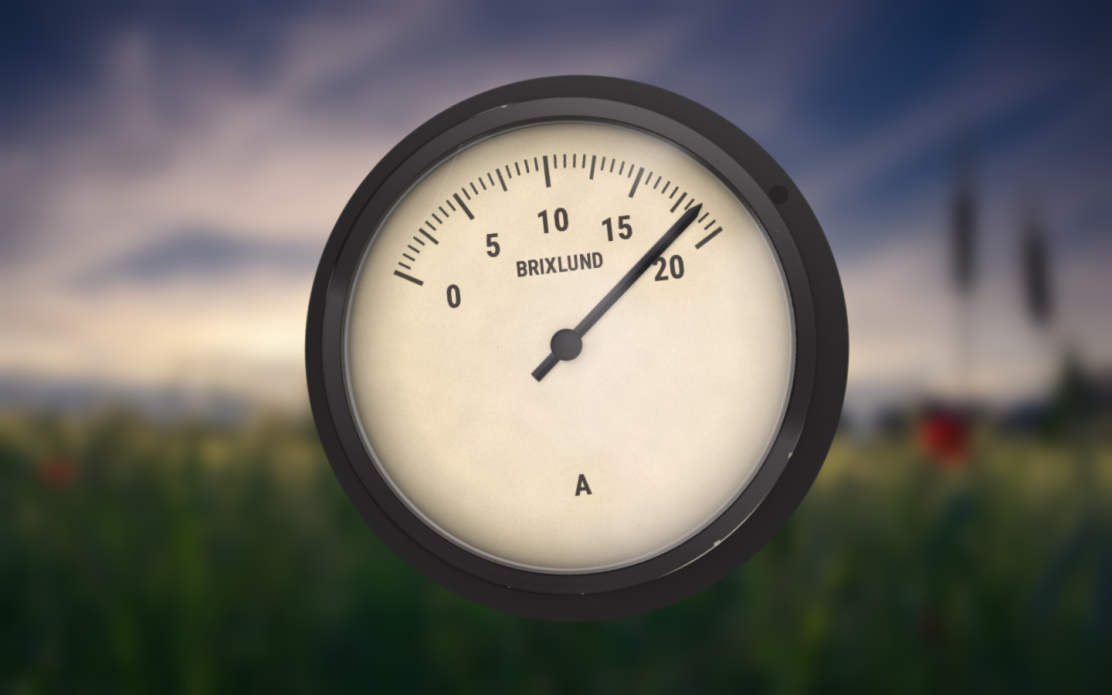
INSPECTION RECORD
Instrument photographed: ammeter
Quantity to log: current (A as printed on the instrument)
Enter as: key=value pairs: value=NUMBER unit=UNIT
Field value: value=18.5 unit=A
